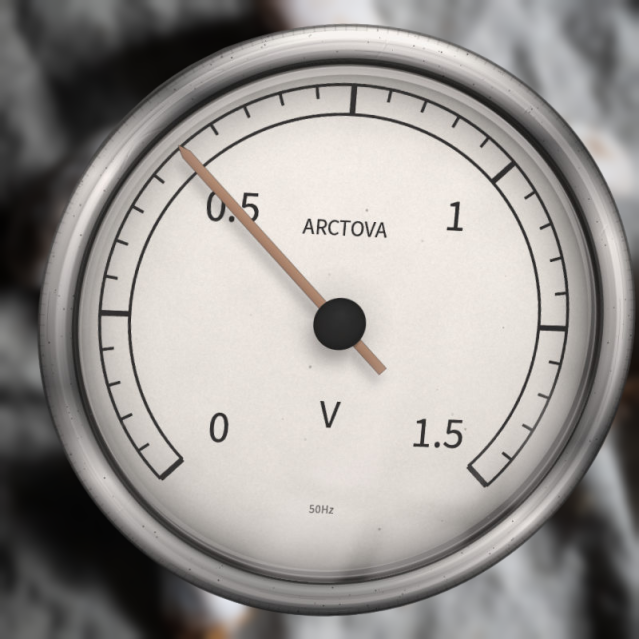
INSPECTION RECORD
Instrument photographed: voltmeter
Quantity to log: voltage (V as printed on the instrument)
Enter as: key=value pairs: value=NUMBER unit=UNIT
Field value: value=0.5 unit=V
